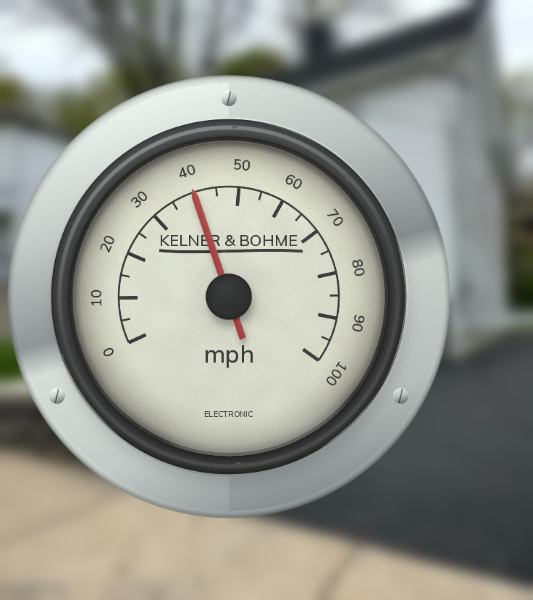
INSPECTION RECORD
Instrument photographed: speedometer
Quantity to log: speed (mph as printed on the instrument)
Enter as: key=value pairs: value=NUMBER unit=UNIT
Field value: value=40 unit=mph
